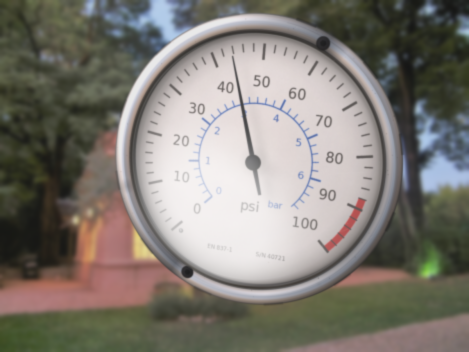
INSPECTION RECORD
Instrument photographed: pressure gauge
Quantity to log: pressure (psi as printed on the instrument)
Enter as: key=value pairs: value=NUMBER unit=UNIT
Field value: value=44 unit=psi
